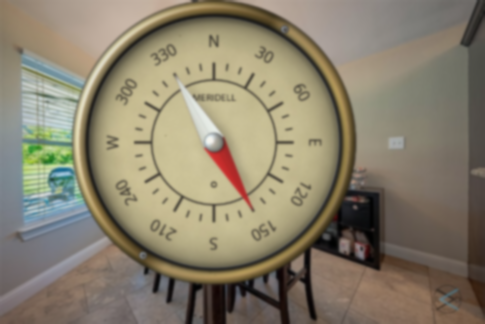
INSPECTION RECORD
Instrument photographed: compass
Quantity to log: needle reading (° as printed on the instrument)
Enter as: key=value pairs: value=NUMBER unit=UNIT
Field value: value=150 unit=°
